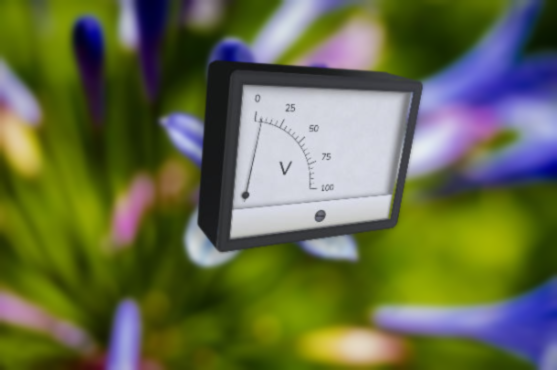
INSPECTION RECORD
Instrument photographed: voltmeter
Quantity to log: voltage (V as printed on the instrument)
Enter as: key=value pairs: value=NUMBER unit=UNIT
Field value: value=5 unit=V
